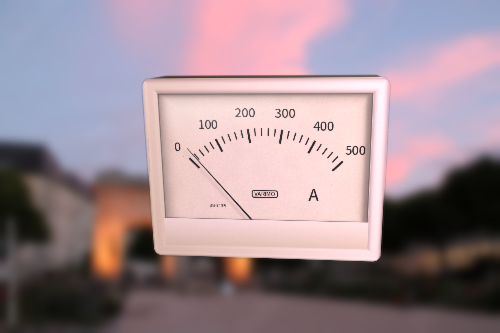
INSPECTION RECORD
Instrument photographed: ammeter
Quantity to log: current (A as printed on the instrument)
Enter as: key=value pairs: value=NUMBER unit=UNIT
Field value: value=20 unit=A
